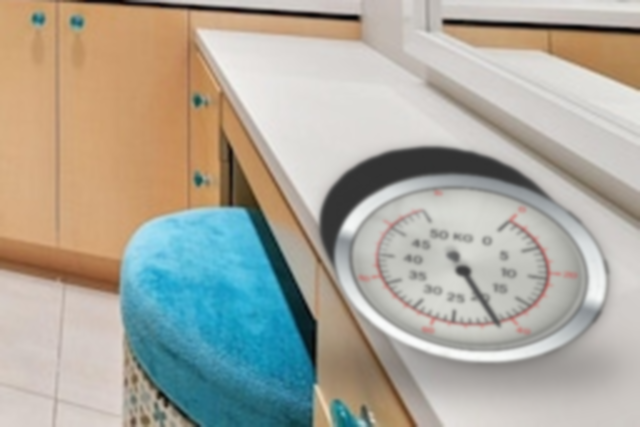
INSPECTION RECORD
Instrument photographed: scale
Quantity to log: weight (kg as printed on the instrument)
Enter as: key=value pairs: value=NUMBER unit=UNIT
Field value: value=20 unit=kg
